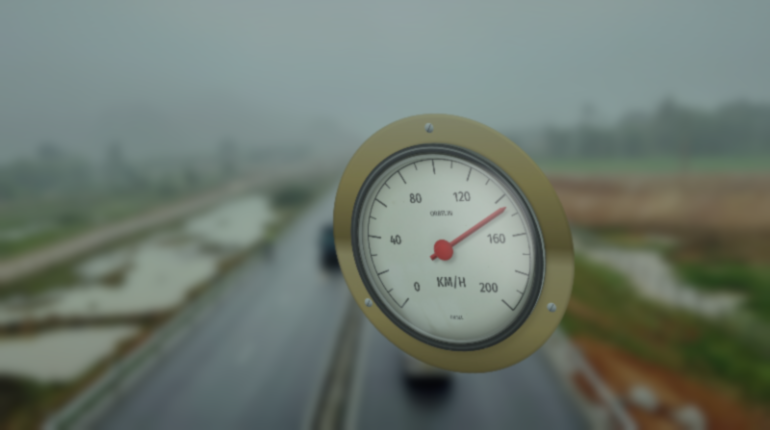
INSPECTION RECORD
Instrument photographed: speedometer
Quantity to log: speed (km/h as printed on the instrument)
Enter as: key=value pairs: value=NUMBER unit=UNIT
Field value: value=145 unit=km/h
